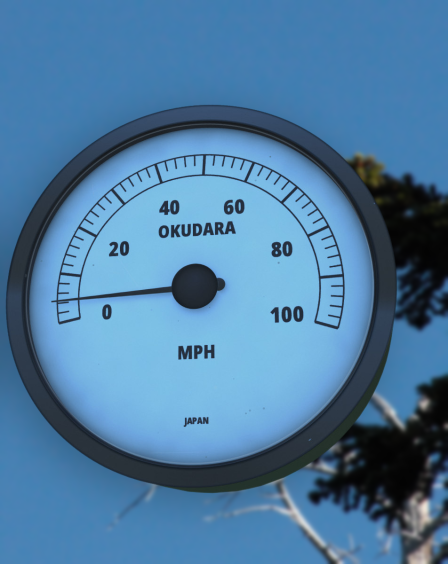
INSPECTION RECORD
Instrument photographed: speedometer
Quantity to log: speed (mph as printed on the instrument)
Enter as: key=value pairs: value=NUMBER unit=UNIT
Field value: value=4 unit=mph
